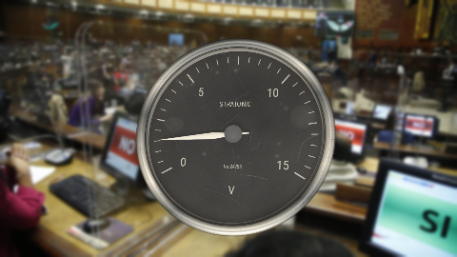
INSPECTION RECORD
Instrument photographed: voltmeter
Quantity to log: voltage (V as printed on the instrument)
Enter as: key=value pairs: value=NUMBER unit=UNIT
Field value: value=1.5 unit=V
